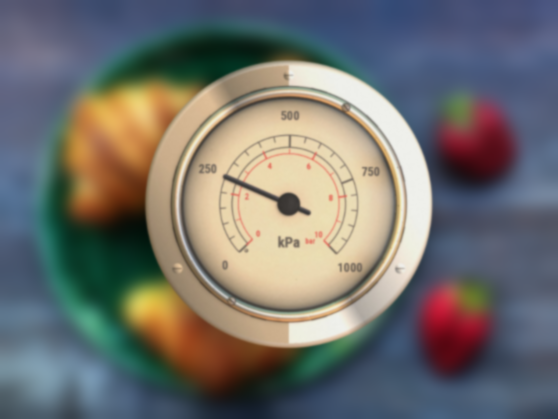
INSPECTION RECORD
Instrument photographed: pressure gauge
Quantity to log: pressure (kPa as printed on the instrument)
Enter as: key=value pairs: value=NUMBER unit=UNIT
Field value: value=250 unit=kPa
